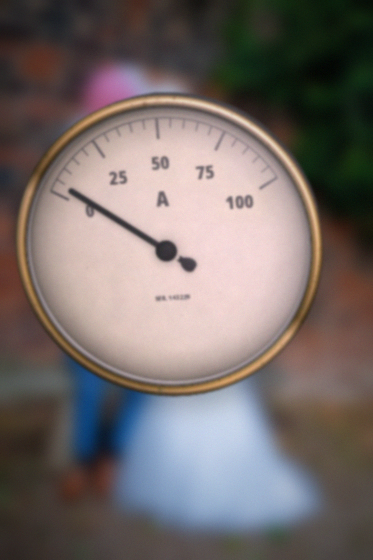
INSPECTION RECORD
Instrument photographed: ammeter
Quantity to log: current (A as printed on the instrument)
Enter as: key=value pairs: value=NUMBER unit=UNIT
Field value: value=5 unit=A
